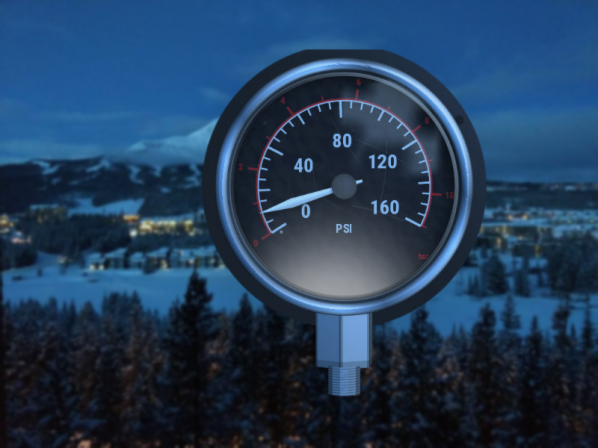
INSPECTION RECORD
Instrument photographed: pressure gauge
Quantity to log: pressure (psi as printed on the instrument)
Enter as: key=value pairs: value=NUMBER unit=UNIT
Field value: value=10 unit=psi
